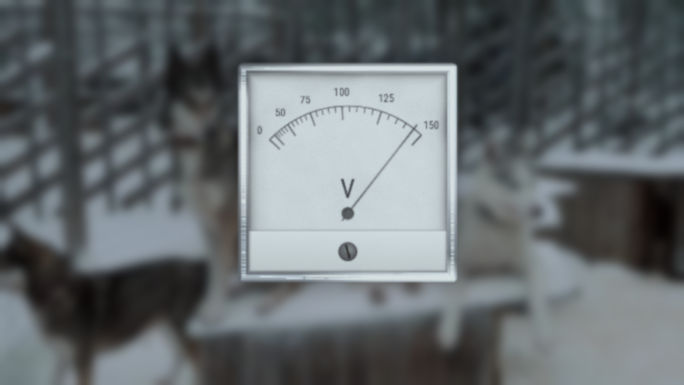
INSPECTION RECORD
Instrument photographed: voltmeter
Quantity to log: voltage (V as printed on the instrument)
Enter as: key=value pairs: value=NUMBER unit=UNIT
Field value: value=145 unit=V
